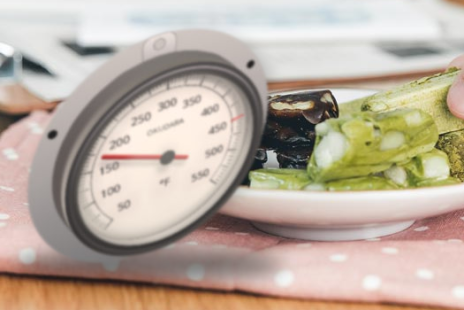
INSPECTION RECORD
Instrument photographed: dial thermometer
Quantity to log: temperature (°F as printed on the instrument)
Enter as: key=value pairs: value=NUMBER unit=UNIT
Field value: value=175 unit=°F
